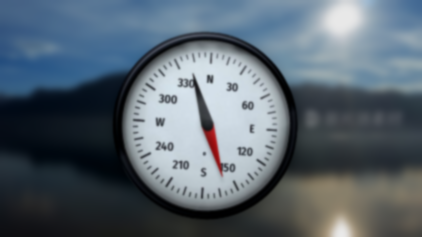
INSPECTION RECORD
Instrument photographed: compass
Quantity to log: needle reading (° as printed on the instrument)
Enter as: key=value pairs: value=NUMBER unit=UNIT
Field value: value=160 unit=°
